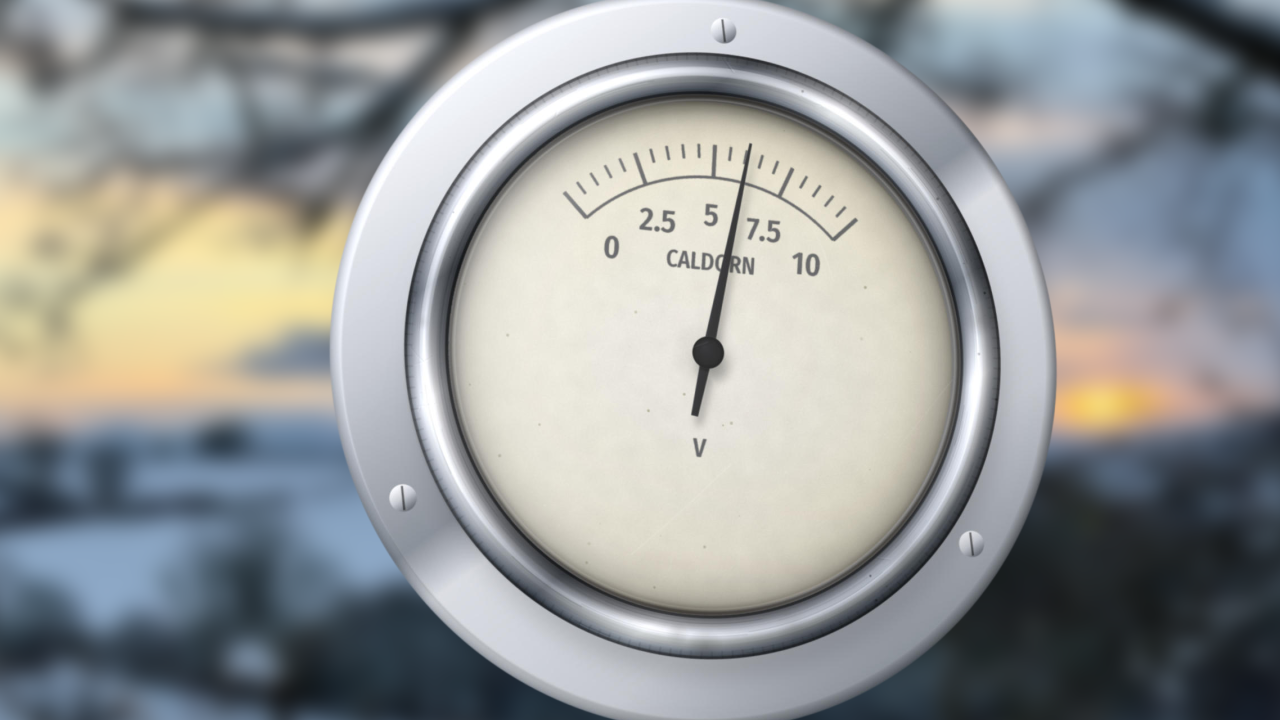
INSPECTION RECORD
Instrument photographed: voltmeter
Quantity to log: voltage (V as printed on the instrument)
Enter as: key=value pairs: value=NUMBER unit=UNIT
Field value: value=6 unit=V
